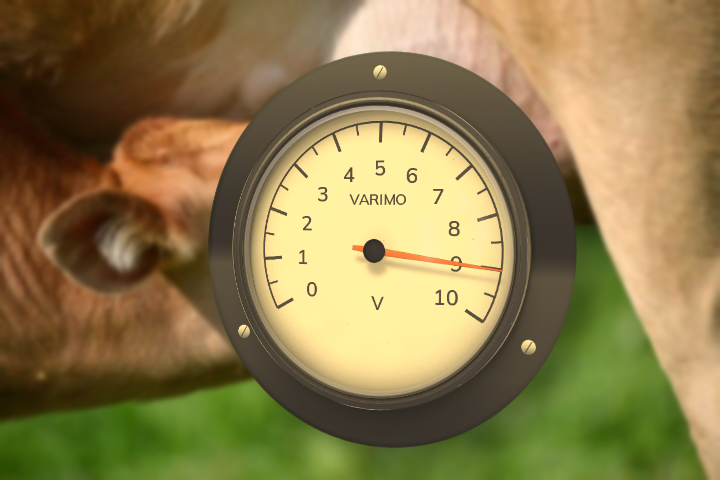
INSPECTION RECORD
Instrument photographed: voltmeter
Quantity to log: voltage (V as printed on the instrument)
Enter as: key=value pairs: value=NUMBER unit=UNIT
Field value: value=9 unit=V
